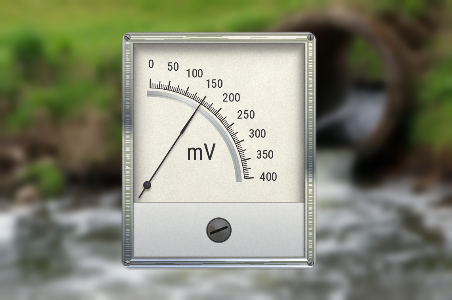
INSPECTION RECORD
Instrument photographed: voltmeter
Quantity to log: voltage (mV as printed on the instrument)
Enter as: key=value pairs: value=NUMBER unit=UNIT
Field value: value=150 unit=mV
